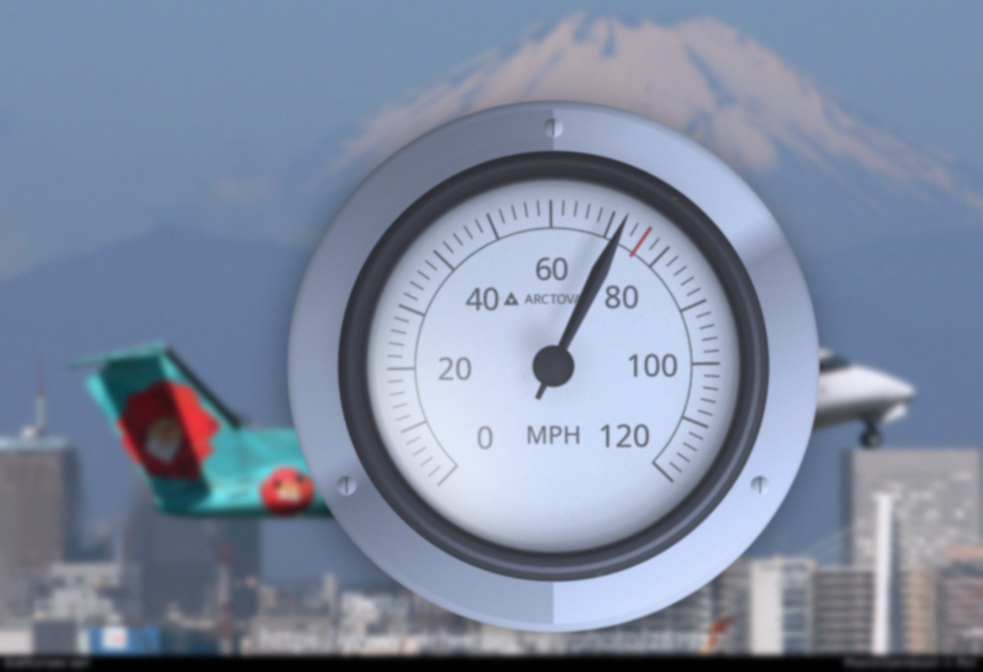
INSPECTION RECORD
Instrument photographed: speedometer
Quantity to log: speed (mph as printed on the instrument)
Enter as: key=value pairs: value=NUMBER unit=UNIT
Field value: value=72 unit=mph
